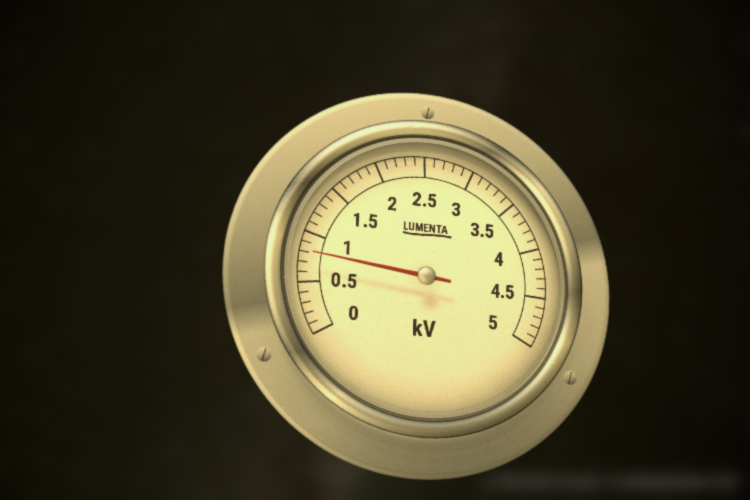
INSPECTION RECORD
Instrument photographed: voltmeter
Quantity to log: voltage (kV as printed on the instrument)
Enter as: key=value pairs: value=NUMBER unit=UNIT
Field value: value=0.8 unit=kV
